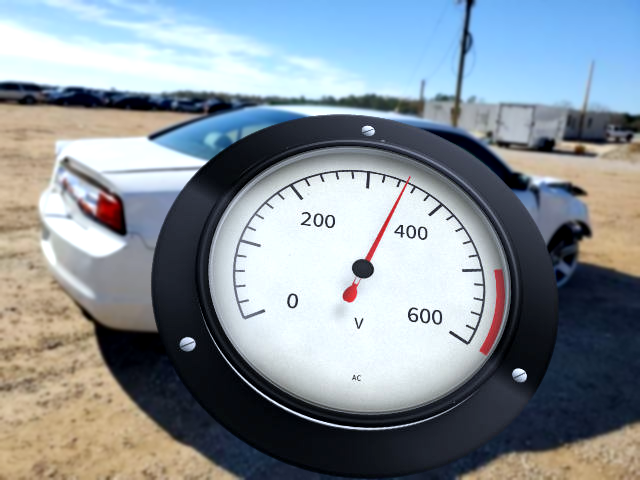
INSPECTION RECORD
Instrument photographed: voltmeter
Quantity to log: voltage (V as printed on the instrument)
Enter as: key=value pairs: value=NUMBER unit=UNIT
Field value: value=350 unit=V
